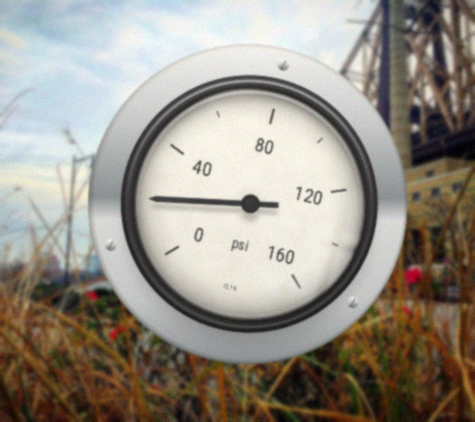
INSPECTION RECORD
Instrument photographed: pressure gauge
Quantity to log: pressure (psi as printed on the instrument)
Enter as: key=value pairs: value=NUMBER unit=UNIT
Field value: value=20 unit=psi
